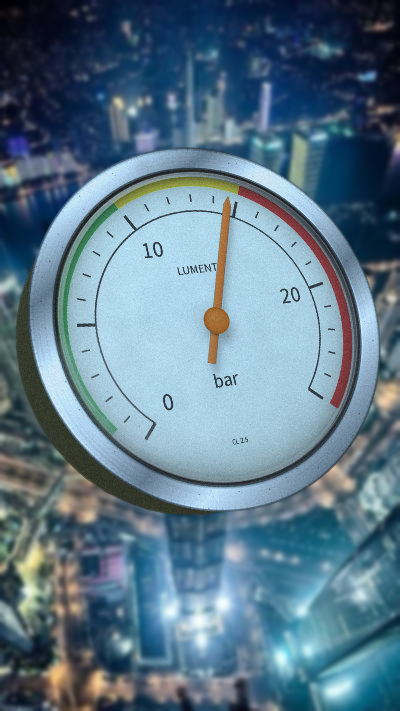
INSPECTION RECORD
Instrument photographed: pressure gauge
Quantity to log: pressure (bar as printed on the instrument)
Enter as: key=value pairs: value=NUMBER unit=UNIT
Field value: value=14.5 unit=bar
